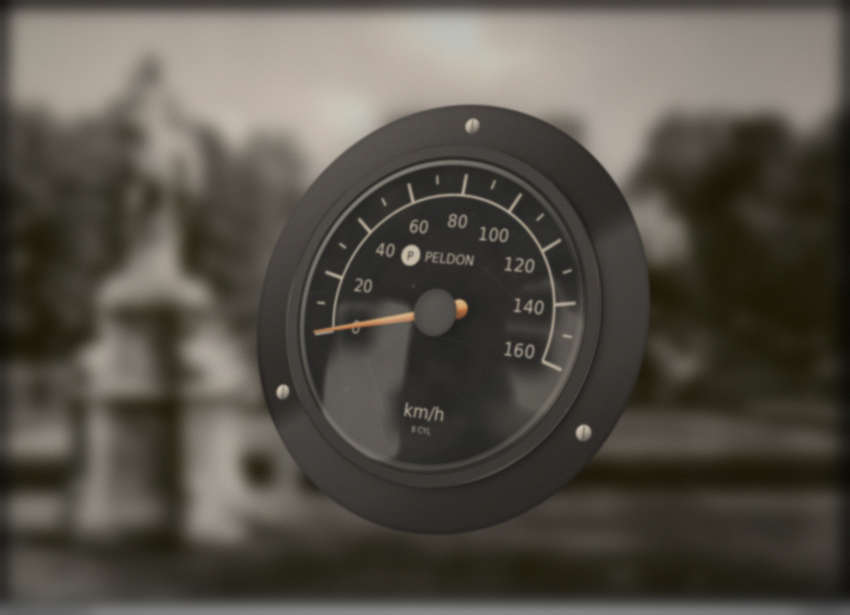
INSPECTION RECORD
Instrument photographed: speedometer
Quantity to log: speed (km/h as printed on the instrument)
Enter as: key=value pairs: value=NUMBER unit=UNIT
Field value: value=0 unit=km/h
